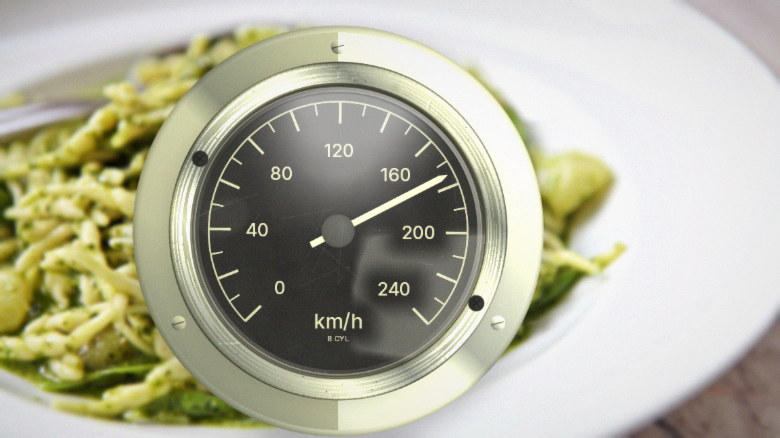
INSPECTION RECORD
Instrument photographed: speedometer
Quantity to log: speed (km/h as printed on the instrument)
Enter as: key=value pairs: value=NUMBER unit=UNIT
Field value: value=175 unit=km/h
